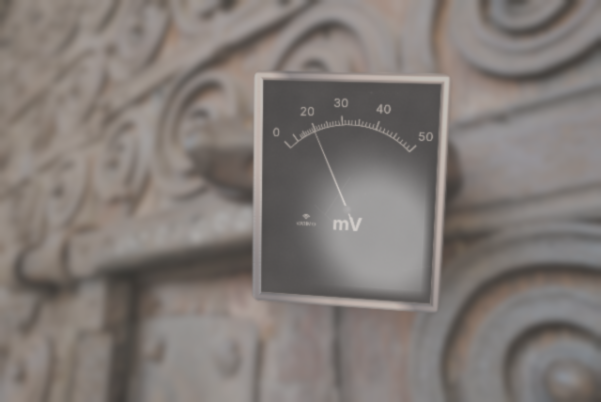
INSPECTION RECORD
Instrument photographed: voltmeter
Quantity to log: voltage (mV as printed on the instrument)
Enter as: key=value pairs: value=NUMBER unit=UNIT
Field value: value=20 unit=mV
